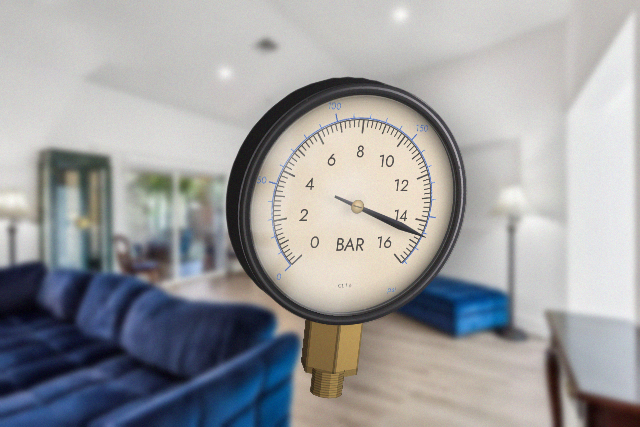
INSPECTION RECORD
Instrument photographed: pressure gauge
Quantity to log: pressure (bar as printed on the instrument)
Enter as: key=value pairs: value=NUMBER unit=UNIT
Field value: value=14.6 unit=bar
